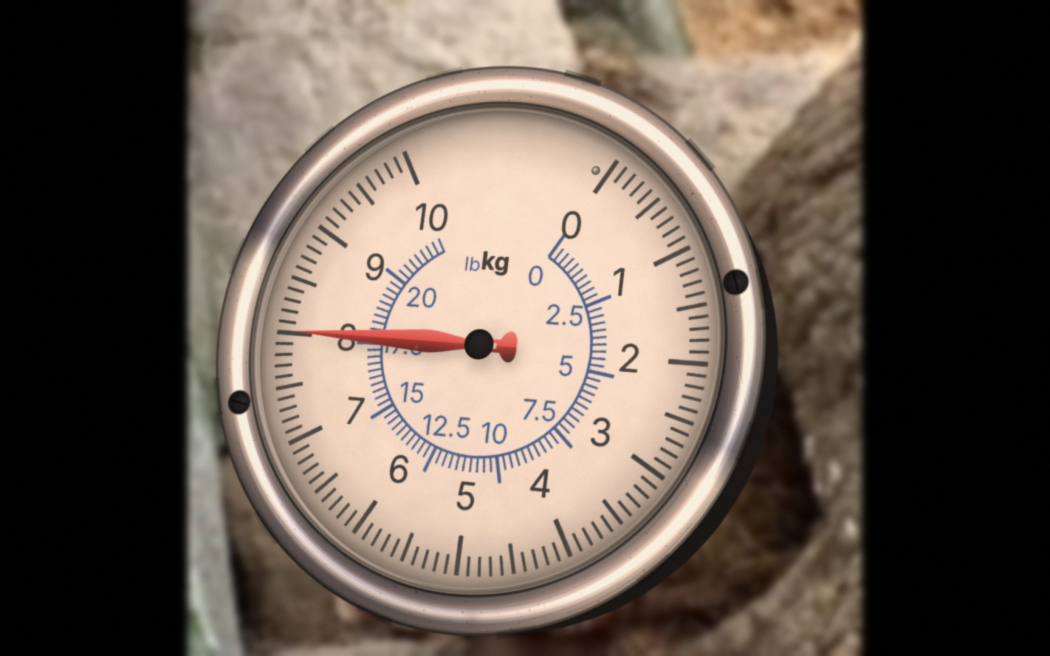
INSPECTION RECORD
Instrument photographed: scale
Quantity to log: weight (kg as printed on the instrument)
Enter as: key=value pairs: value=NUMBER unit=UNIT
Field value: value=8 unit=kg
